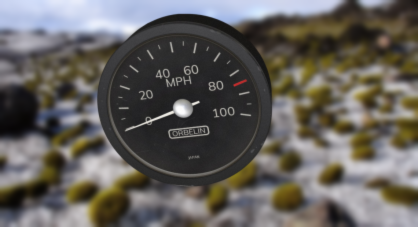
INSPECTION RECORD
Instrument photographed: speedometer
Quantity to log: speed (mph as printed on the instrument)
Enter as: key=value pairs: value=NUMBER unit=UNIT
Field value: value=0 unit=mph
